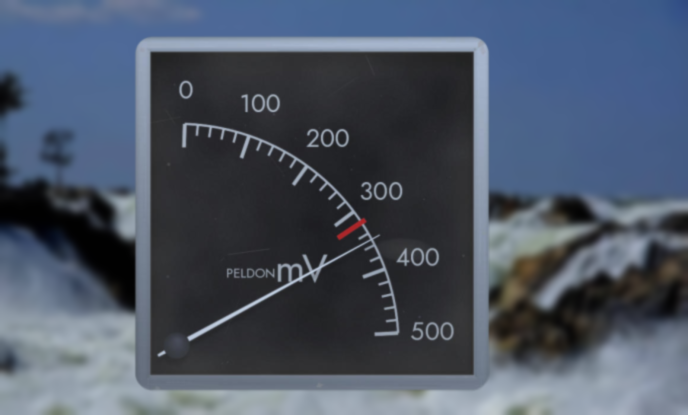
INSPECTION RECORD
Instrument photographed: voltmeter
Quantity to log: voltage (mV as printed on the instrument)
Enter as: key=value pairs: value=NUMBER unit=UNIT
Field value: value=350 unit=mV
